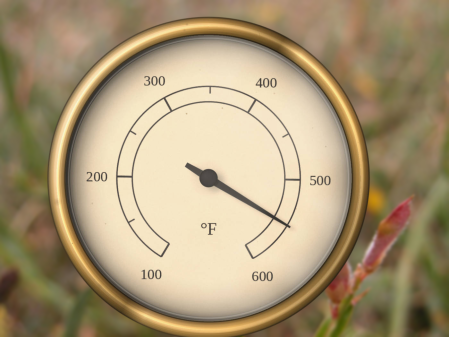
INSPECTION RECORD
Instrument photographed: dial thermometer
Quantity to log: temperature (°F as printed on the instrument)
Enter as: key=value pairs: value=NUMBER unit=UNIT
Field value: value=550 unit=°F
